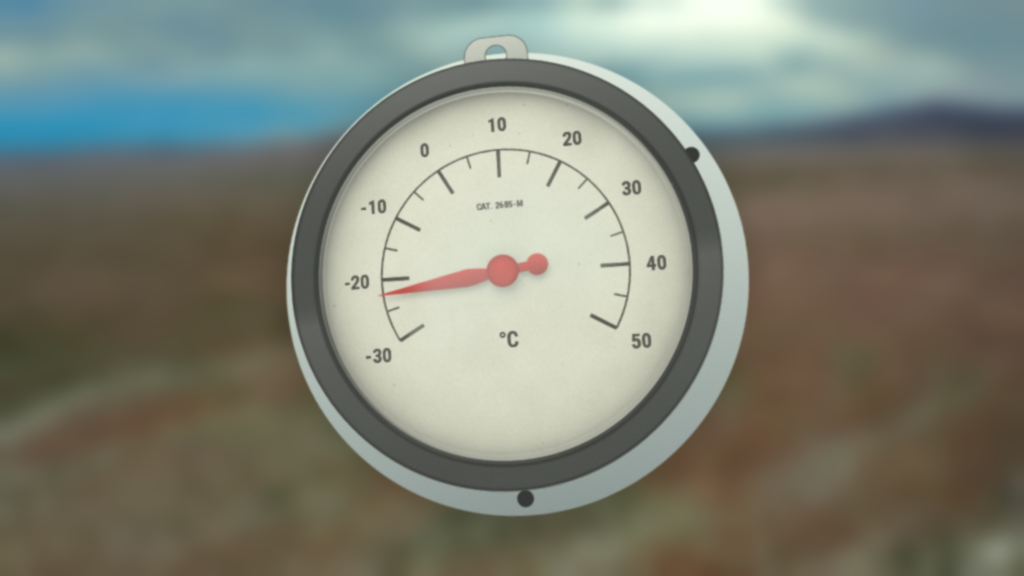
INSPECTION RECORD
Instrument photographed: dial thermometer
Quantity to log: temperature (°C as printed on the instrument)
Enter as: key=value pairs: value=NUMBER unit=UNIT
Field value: value=-22.5 unit=°C
